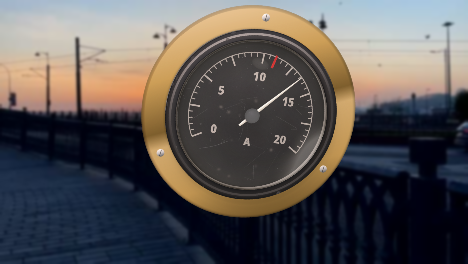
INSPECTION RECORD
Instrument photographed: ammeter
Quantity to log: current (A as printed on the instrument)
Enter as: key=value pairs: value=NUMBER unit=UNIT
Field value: value=13.5 unit=A
